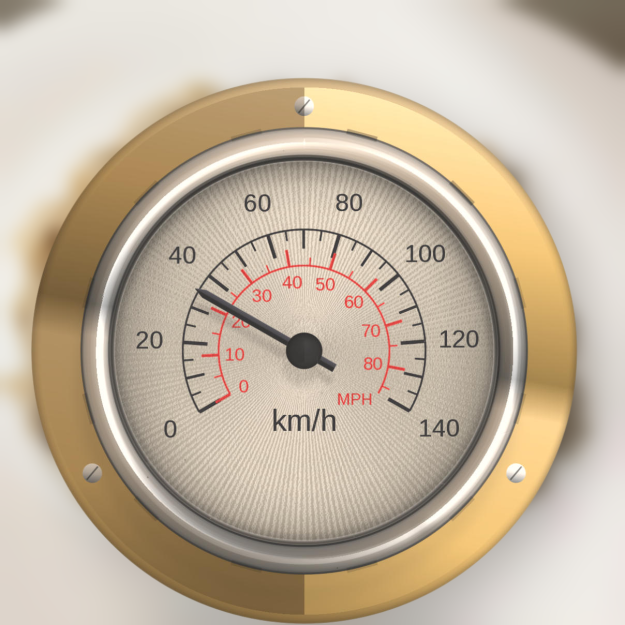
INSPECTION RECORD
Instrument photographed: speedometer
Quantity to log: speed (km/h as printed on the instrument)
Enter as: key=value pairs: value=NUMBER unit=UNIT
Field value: value=35 unit=km/h
